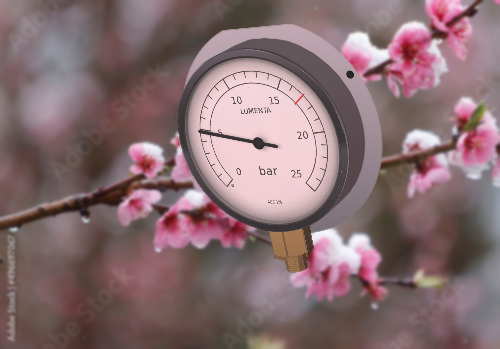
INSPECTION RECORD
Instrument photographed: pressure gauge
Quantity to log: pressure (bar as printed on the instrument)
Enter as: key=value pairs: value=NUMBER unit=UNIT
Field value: value=5 unit=bar
